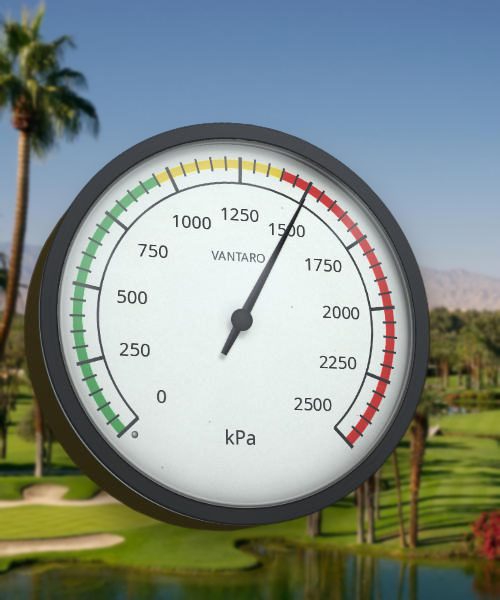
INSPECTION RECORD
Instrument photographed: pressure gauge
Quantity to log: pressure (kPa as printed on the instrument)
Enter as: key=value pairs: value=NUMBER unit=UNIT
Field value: value=1500 unit=kPa
